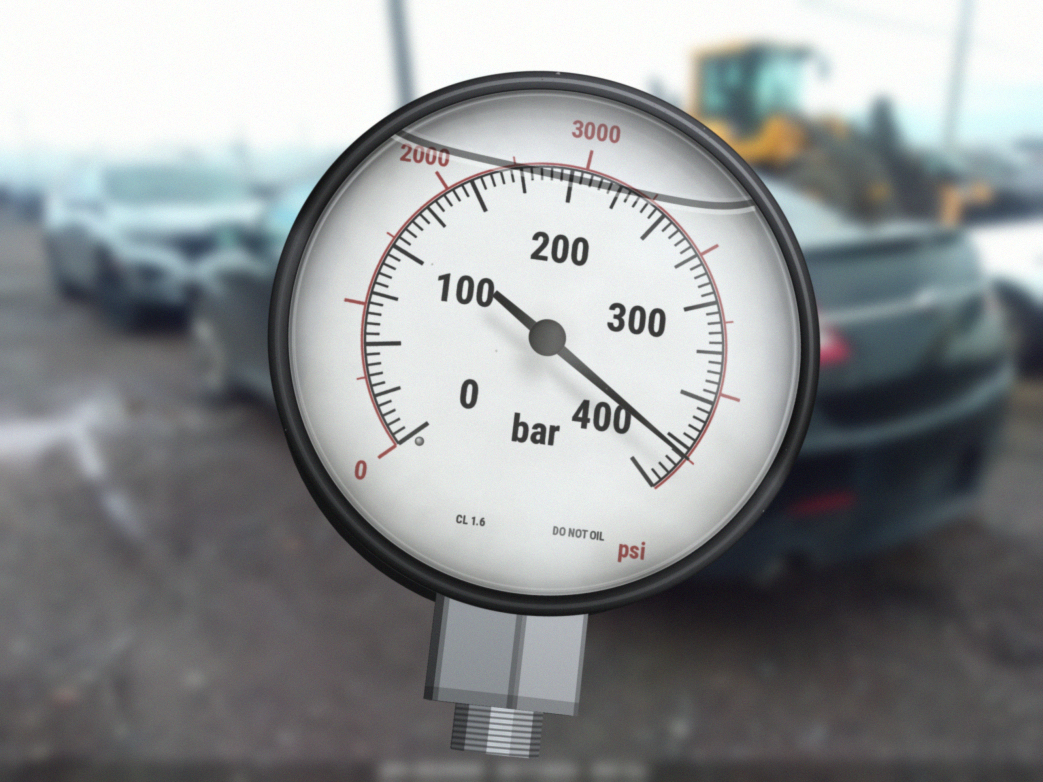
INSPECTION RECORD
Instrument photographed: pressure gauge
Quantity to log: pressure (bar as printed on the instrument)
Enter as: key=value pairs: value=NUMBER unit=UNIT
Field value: value=380 unit=bar
